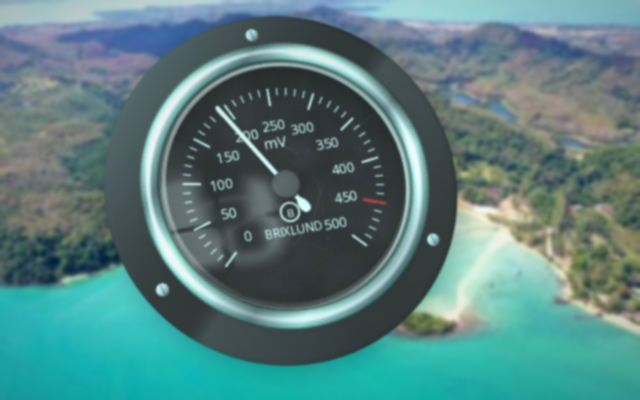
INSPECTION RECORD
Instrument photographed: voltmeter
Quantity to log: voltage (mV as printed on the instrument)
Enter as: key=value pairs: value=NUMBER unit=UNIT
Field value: value=190 unit=mV
